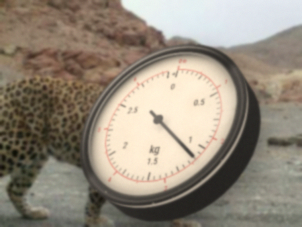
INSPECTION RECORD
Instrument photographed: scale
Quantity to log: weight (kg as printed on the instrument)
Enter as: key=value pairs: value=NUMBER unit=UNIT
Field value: value=1.1 unit=kg
